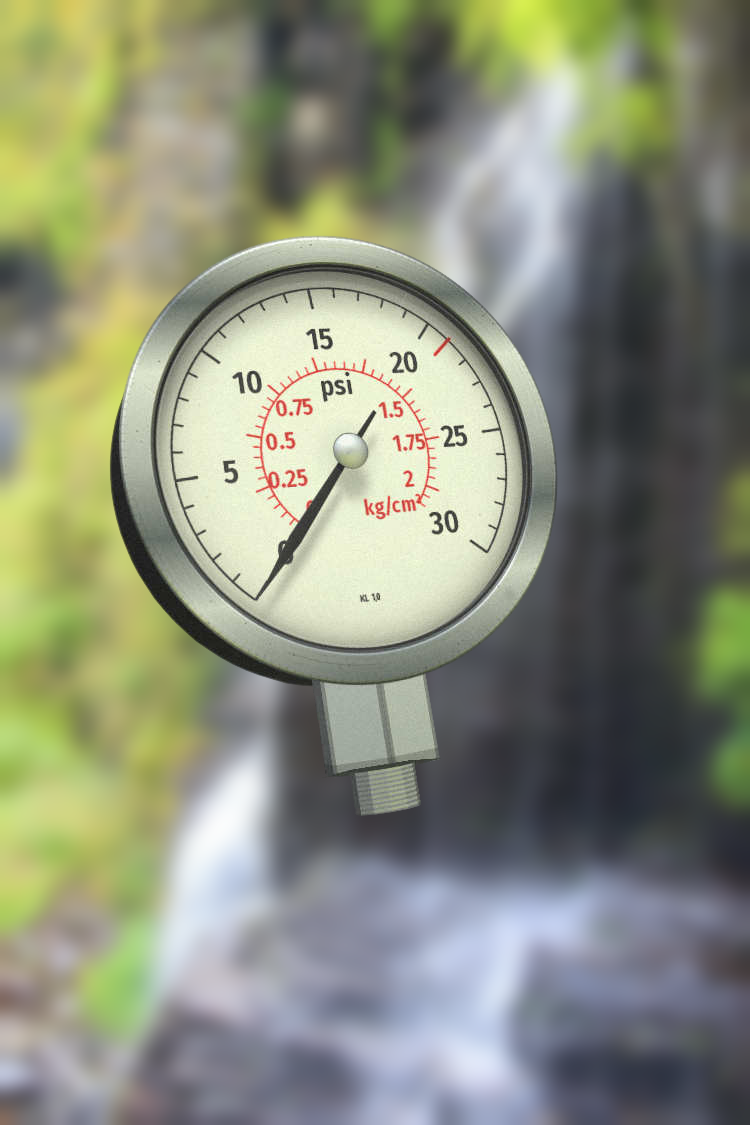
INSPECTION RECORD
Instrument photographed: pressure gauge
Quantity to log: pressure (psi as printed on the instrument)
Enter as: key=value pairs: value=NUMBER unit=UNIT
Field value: value=0 unit=psi
